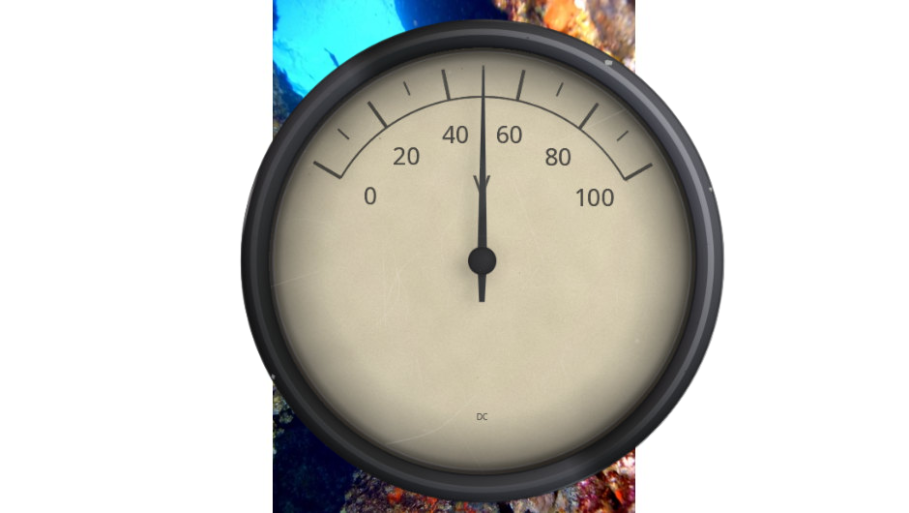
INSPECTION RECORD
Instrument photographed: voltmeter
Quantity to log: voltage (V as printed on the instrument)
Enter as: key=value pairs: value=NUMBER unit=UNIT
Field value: value=50 unit=V
